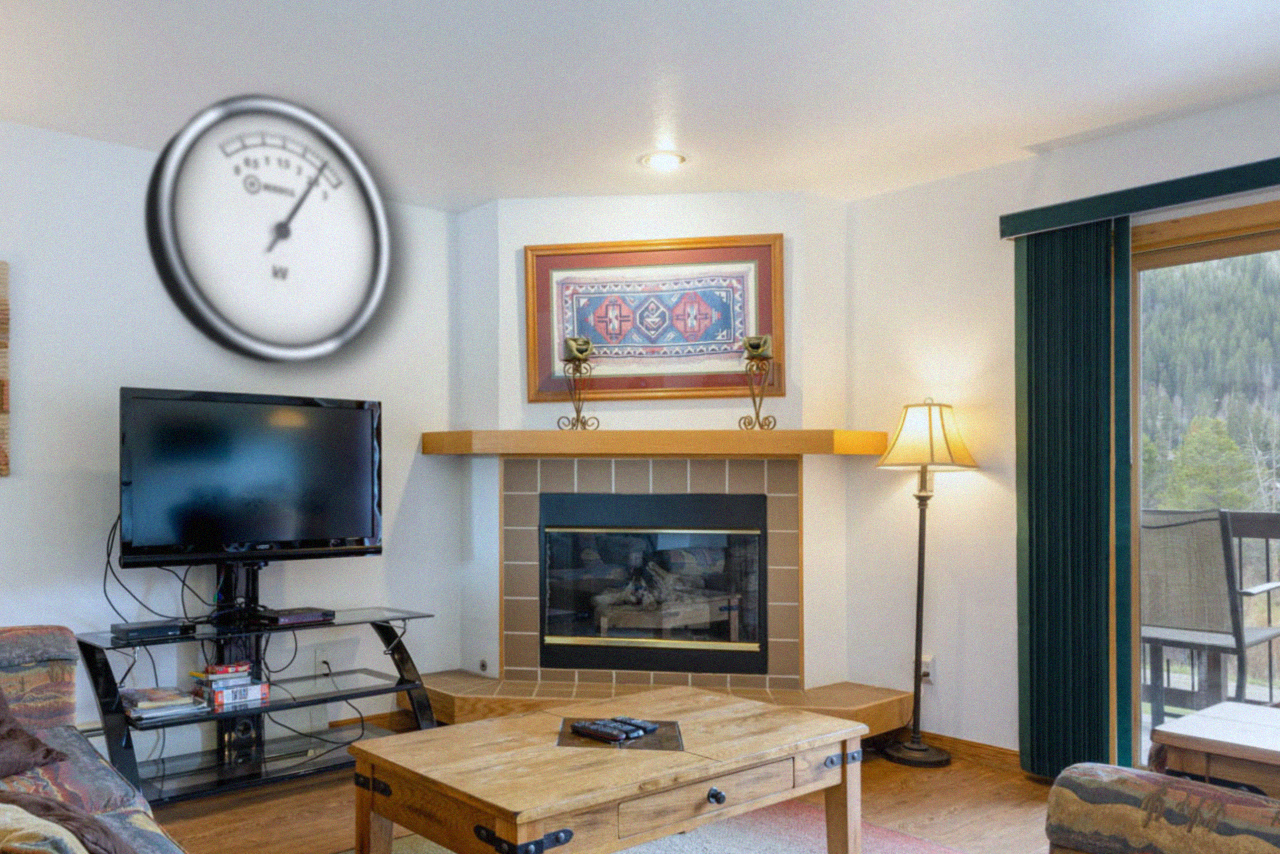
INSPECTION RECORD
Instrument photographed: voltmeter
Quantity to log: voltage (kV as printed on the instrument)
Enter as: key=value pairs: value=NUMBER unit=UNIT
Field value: value=2.5 unit=kV
